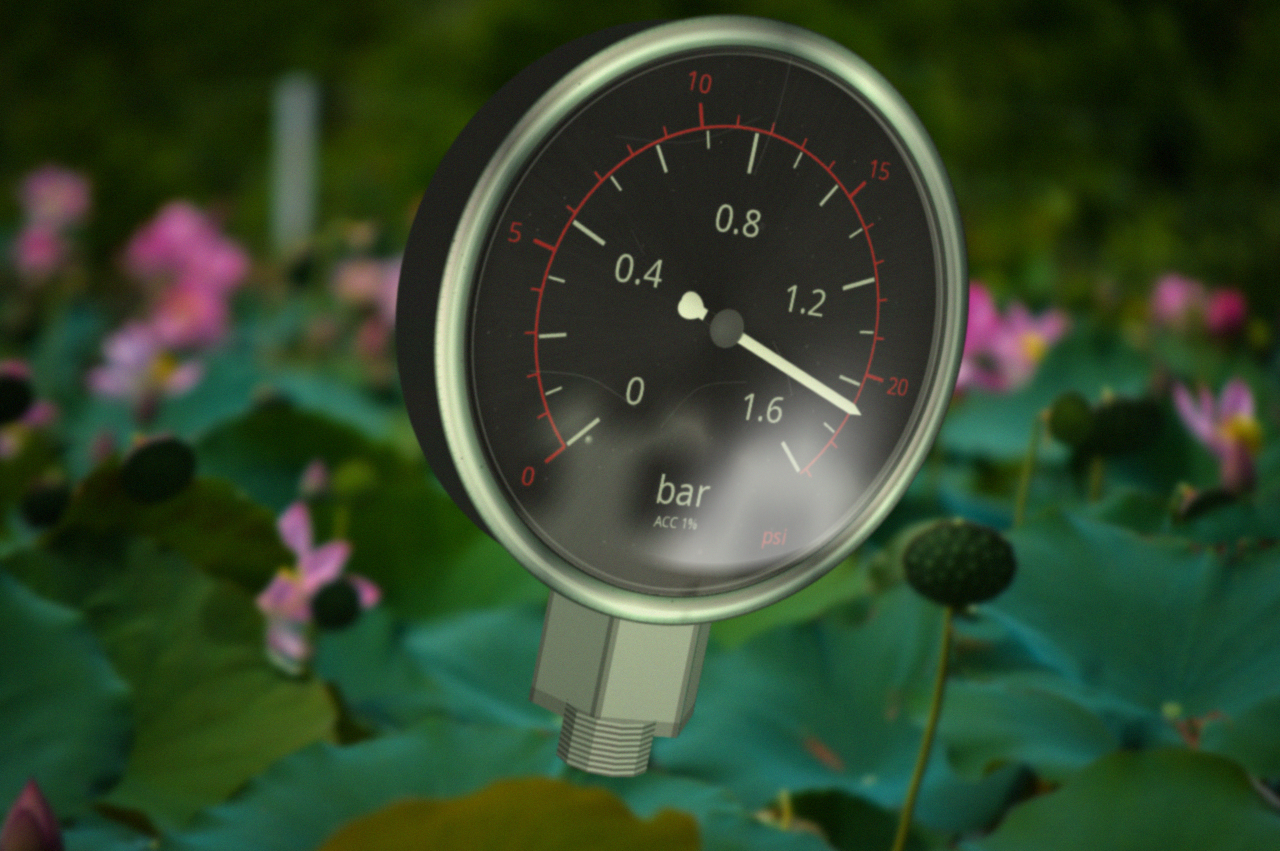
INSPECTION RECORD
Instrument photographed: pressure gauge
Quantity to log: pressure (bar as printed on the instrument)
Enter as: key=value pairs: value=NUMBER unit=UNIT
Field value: value=1.45 unit=bar
